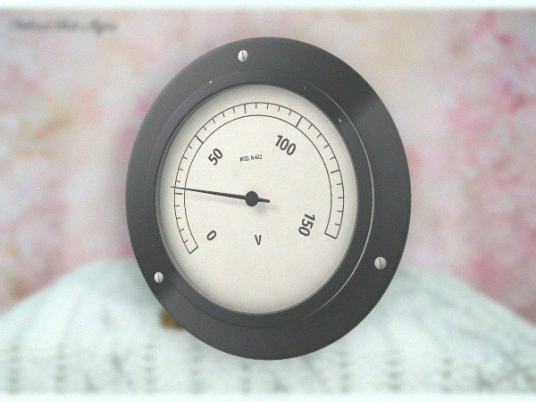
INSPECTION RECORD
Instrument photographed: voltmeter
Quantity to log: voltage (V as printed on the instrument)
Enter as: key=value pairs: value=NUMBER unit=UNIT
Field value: value=27.5 unit=V
